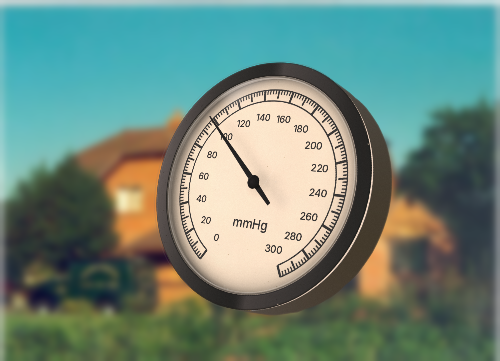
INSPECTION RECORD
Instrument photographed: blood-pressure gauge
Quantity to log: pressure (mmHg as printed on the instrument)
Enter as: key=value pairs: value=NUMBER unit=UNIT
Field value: value=100 unit=mmHg
